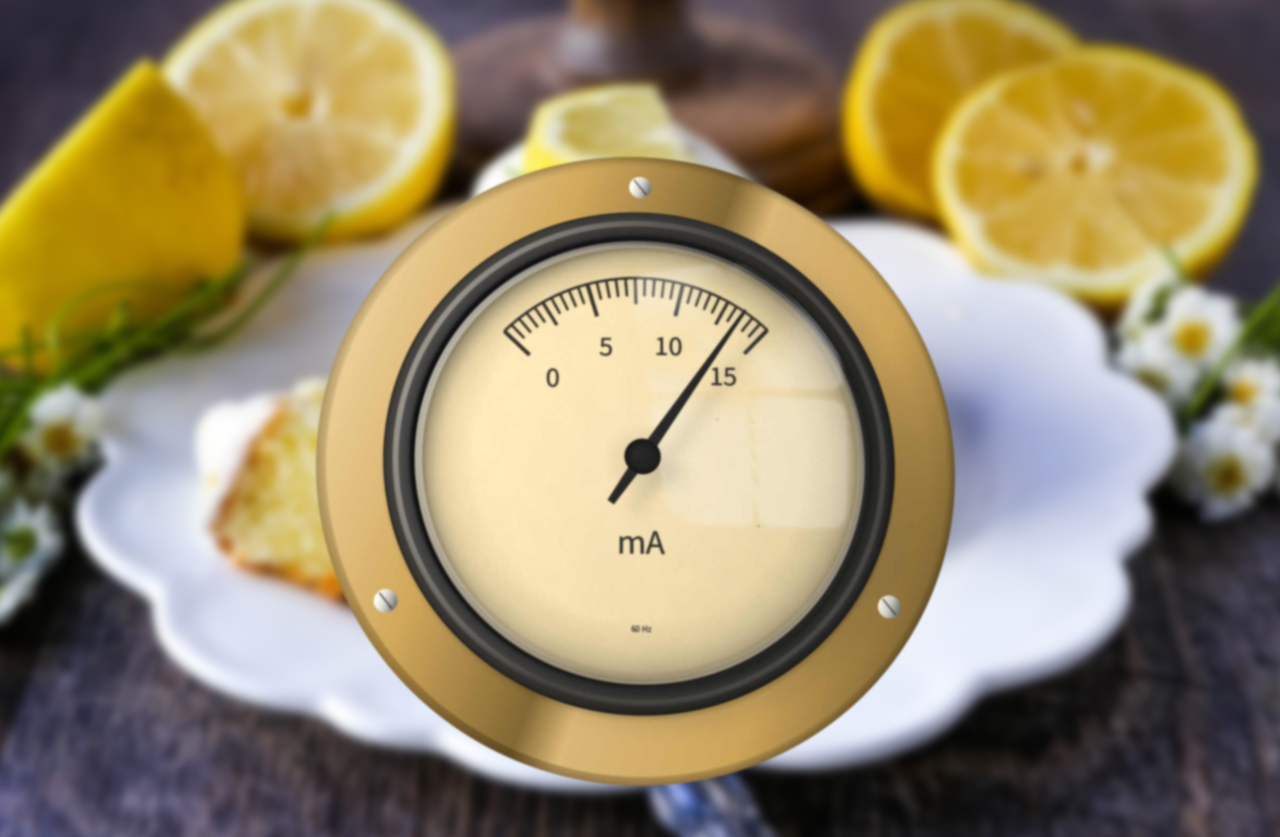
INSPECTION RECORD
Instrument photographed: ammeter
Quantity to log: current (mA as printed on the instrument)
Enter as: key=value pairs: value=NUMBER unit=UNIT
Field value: value=13.5 unit=mA
